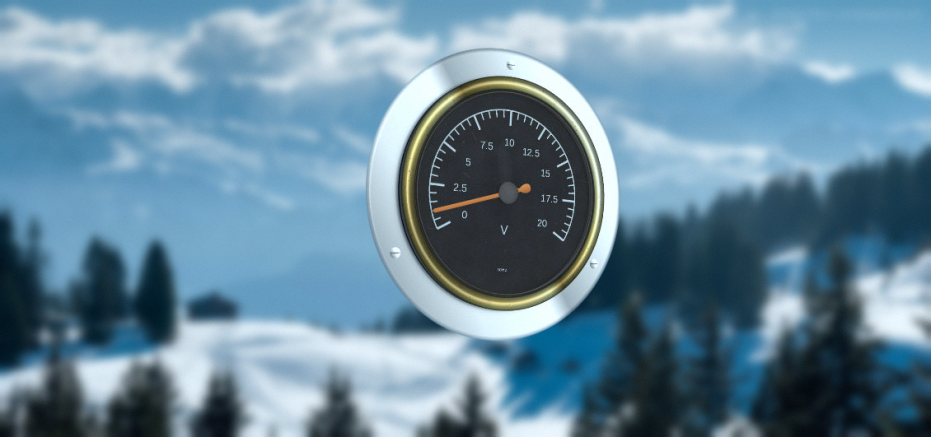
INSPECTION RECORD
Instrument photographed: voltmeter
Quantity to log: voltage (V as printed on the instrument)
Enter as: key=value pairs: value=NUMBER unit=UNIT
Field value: value=1 unit=V
